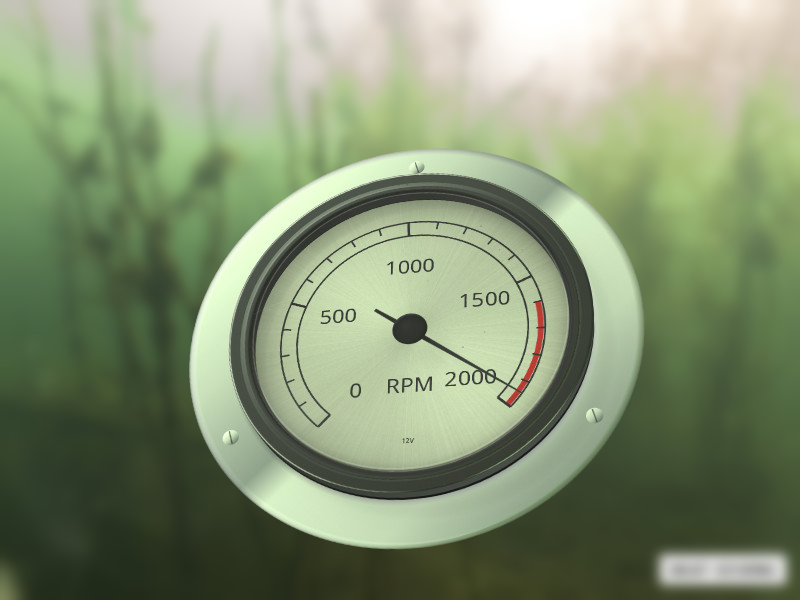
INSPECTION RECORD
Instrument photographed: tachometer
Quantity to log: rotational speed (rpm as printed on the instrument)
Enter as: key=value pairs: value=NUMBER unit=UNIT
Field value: value=1950 unit=rpm
